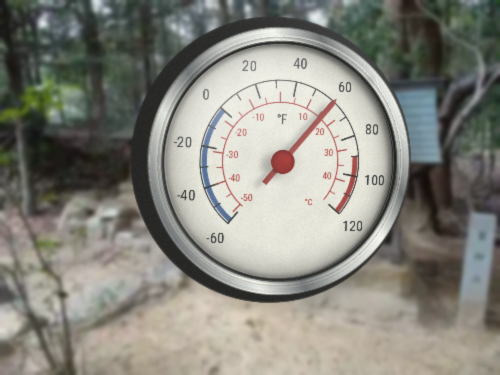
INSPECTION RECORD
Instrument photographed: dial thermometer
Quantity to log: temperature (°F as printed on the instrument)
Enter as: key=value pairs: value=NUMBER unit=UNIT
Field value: value=60 unit=°F
